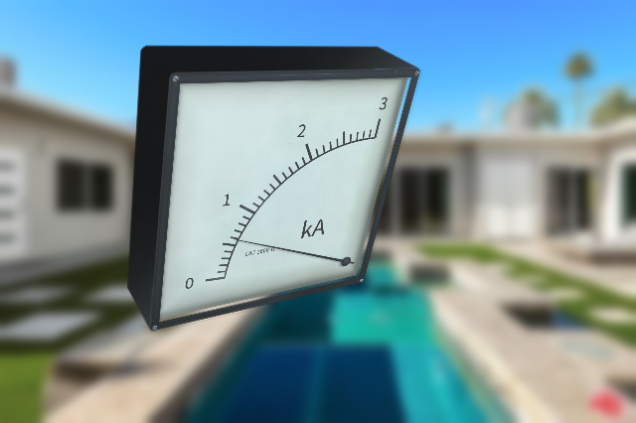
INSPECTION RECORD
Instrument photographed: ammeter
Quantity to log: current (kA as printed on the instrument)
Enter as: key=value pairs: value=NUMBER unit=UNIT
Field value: value=0.6 unit=kA
